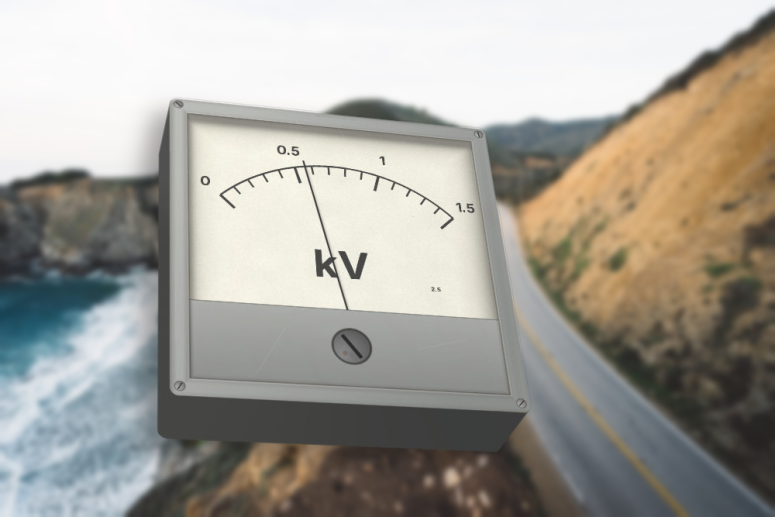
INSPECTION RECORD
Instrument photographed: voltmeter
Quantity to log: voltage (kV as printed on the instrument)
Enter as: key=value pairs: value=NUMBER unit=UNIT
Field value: value=0.55 unit=kV
